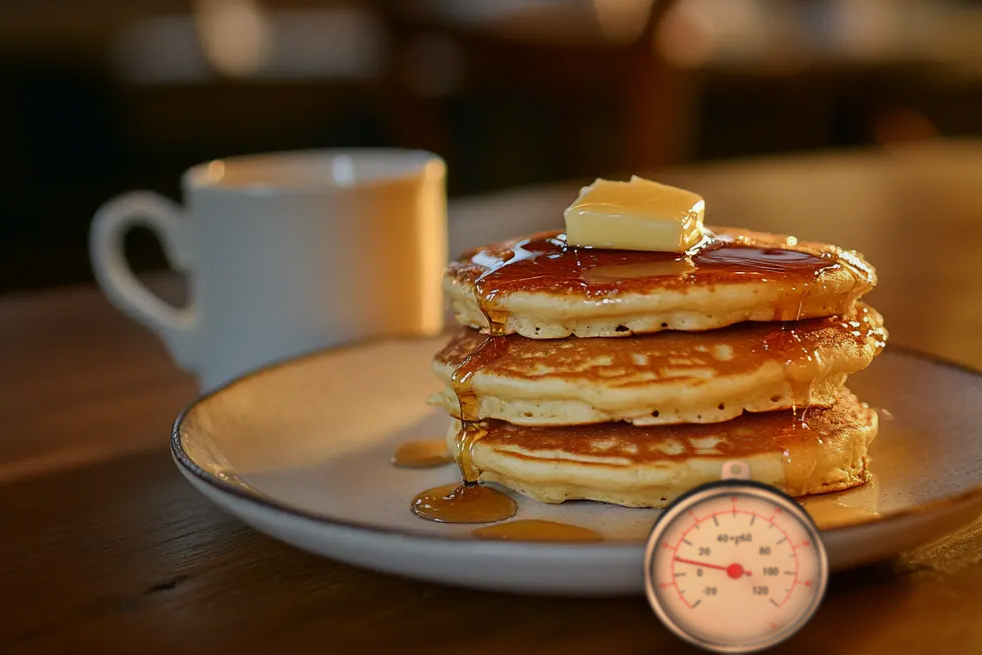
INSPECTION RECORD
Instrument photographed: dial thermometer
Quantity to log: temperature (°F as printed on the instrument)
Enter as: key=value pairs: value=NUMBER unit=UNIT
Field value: value=10 unit=°F
